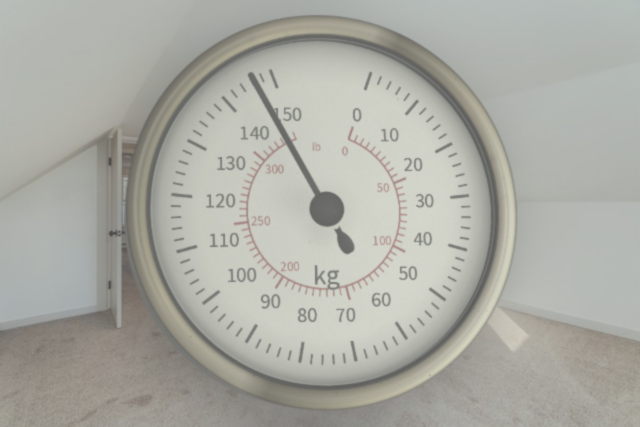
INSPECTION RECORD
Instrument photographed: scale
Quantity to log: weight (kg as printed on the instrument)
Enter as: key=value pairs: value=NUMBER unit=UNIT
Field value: value=146 unit=kg
